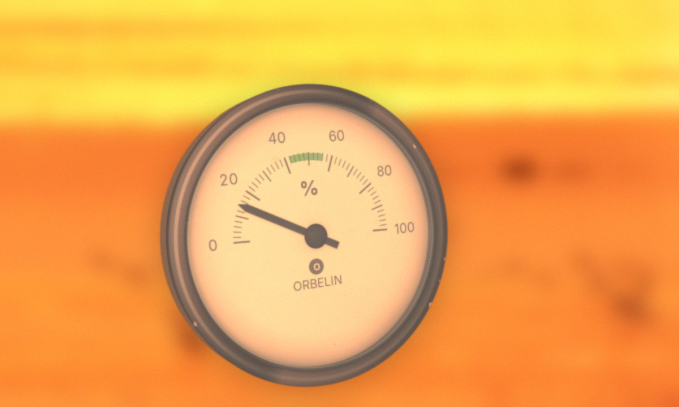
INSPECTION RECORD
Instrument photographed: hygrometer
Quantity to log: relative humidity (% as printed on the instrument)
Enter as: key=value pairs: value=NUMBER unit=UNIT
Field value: value=14 unit=%
